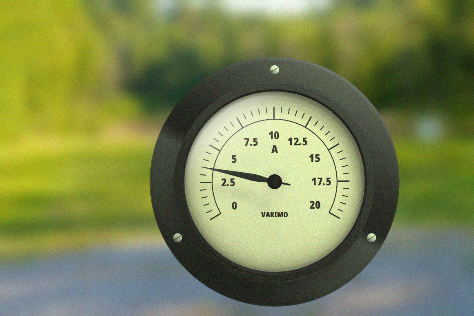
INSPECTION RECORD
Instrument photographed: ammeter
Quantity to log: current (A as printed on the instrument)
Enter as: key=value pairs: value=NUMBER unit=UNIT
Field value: value=3.5 unit=A
